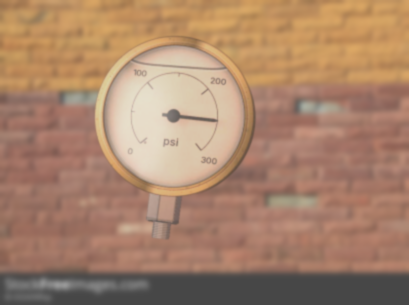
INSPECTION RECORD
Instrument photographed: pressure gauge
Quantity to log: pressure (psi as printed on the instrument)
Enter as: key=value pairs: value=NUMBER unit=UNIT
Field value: value=250 unit=psi
